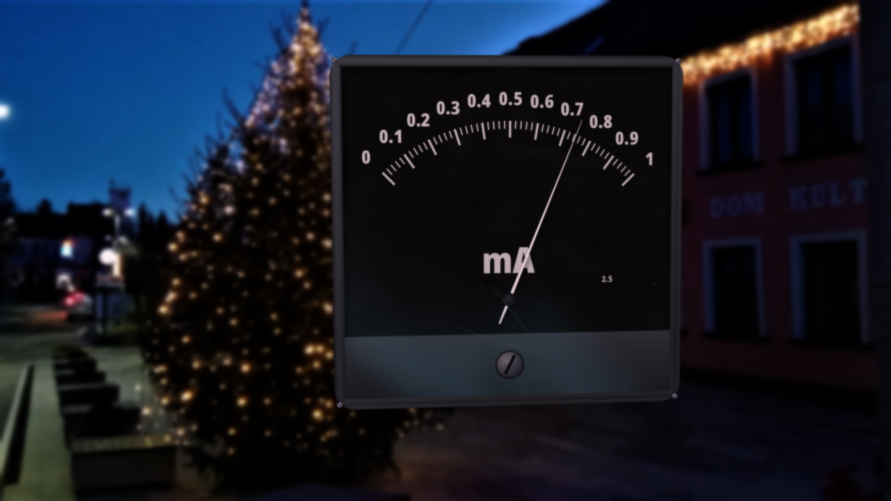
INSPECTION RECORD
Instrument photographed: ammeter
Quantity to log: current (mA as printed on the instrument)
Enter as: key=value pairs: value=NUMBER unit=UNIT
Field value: value=0.74 unit=mA
